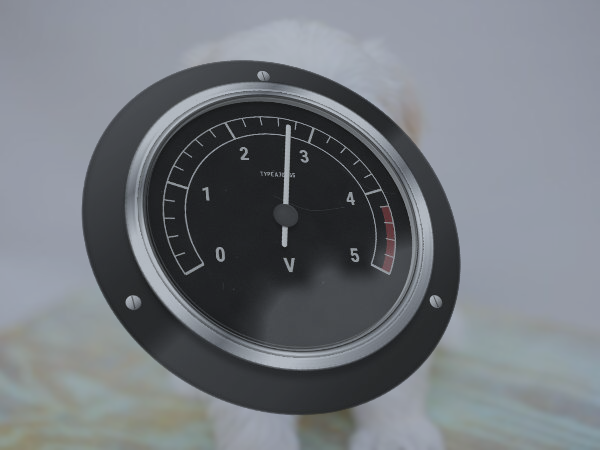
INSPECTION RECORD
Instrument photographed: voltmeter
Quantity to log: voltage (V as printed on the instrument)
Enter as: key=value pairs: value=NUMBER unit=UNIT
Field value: value=2.7 unit=V
